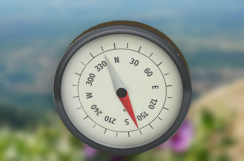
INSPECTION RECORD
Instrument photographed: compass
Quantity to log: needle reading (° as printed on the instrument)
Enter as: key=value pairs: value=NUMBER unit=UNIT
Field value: value=165 unit=°
